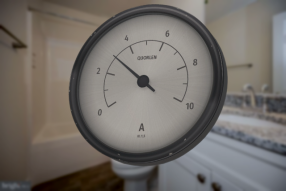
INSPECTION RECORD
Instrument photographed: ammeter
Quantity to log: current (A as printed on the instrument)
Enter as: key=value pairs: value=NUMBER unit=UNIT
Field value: value=3 unit=A
